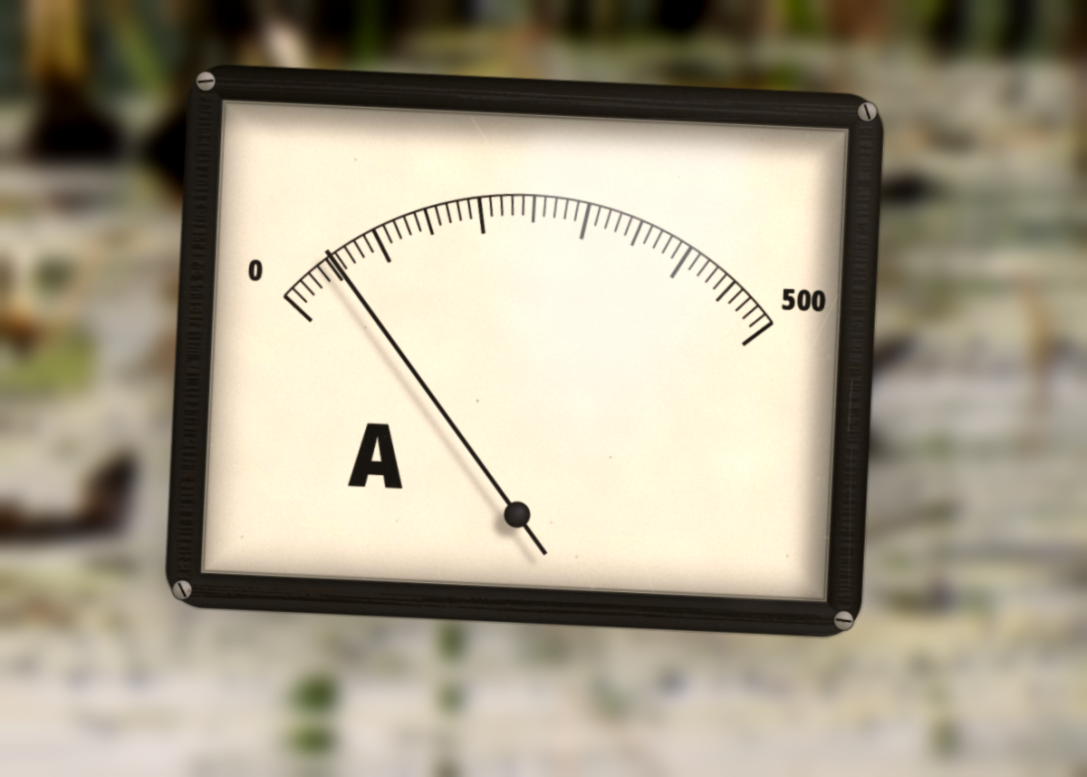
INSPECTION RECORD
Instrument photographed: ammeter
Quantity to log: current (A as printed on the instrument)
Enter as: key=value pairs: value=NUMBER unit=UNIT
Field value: value=55 unit=A
